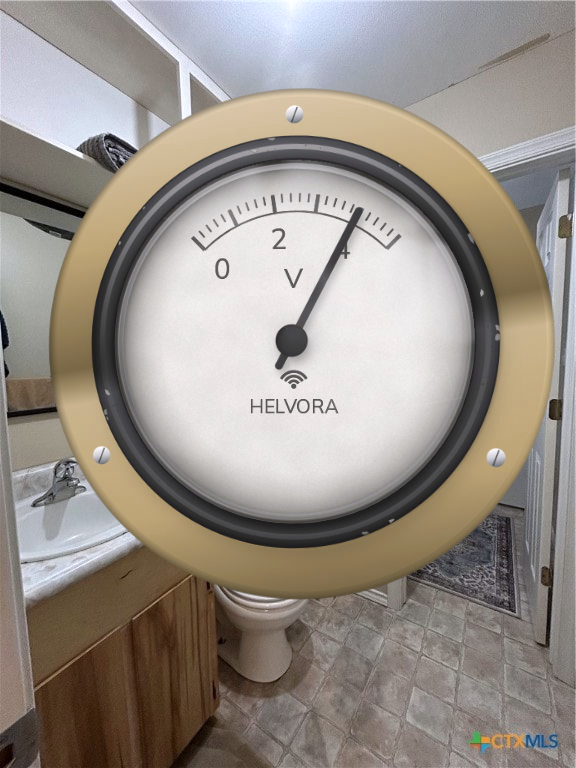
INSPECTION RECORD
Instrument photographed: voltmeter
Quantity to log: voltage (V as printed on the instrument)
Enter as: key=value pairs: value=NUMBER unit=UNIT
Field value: value=4 unit=V
